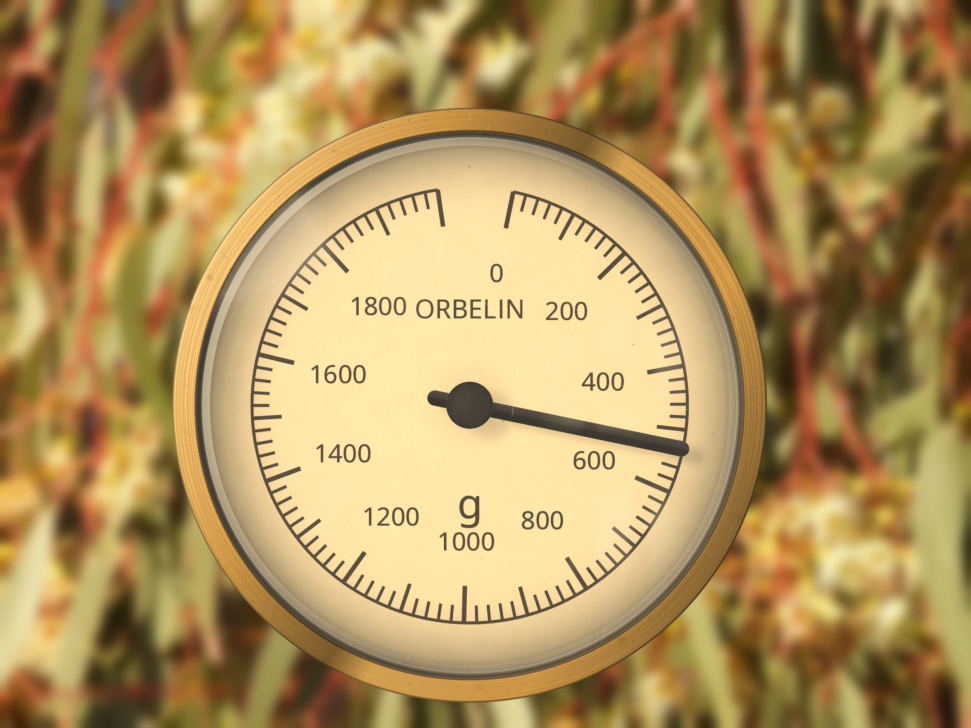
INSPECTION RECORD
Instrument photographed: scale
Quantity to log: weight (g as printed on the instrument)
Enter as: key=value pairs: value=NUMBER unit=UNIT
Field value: value=530 unit=g
